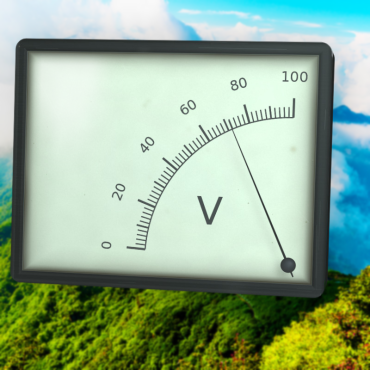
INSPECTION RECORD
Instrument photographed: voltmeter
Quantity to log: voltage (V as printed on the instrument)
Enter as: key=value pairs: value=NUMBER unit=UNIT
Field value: value=72 unit=V
